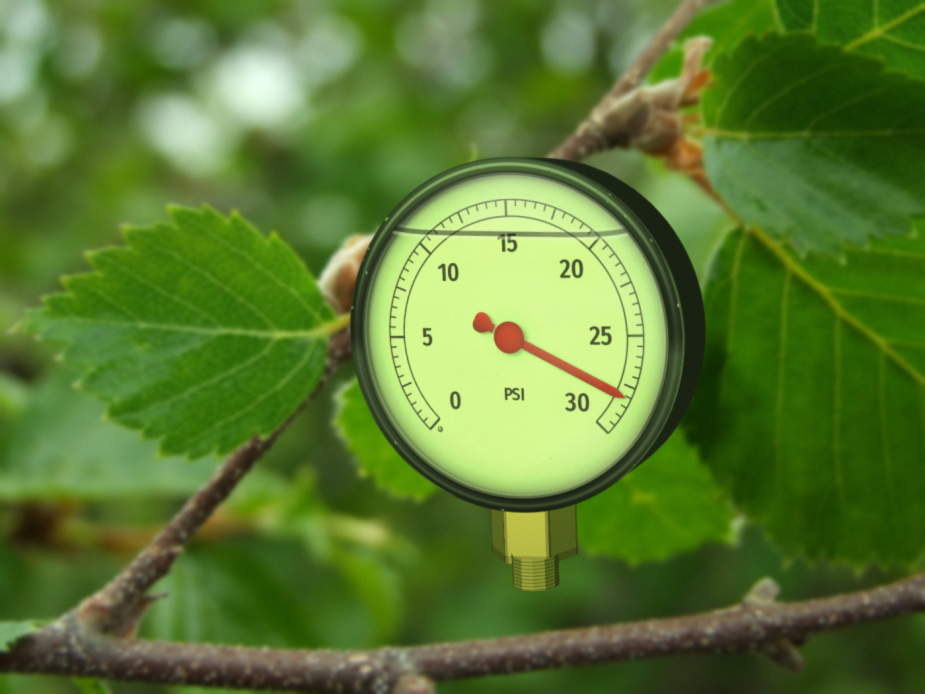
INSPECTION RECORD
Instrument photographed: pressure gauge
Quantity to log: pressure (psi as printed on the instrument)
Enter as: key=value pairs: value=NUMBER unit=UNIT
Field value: value=28 unit=psi
